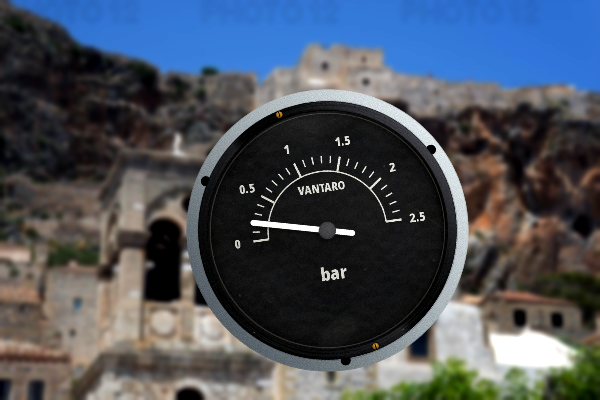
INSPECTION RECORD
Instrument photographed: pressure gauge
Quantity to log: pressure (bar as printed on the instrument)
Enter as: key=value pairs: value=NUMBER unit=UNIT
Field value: value=0.2 unit=bar
